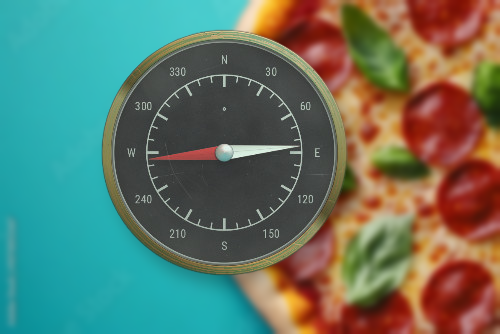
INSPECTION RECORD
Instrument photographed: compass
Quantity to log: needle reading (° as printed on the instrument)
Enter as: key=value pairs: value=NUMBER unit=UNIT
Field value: value=265 unit=°
